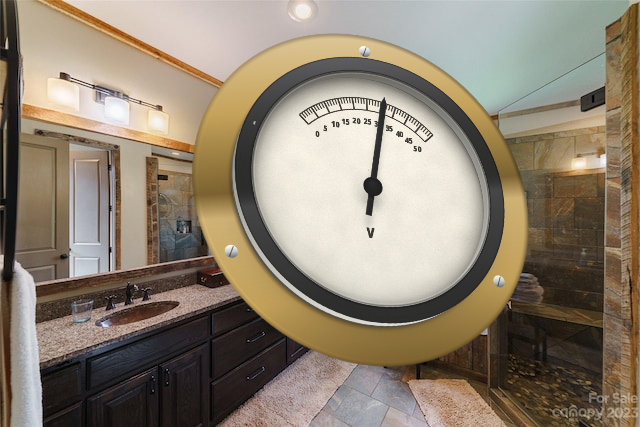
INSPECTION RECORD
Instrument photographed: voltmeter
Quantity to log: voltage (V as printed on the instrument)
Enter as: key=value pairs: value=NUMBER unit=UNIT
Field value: value=30 unit=V
